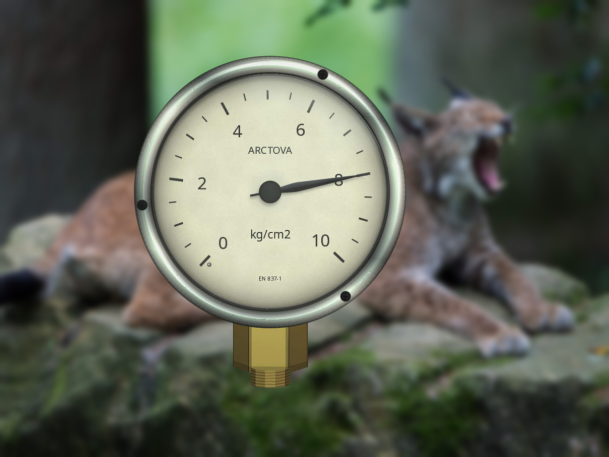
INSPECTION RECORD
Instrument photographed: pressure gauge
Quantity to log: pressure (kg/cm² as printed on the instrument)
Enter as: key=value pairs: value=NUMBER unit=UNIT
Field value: value=8 unit=kg/cm²
